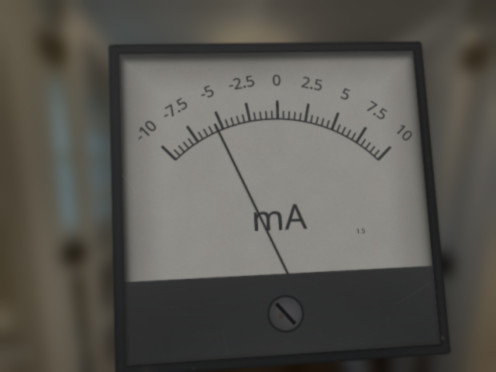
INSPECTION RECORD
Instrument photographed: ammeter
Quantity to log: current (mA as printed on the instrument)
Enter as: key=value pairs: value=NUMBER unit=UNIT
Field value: value=-5.5 unit=mA
